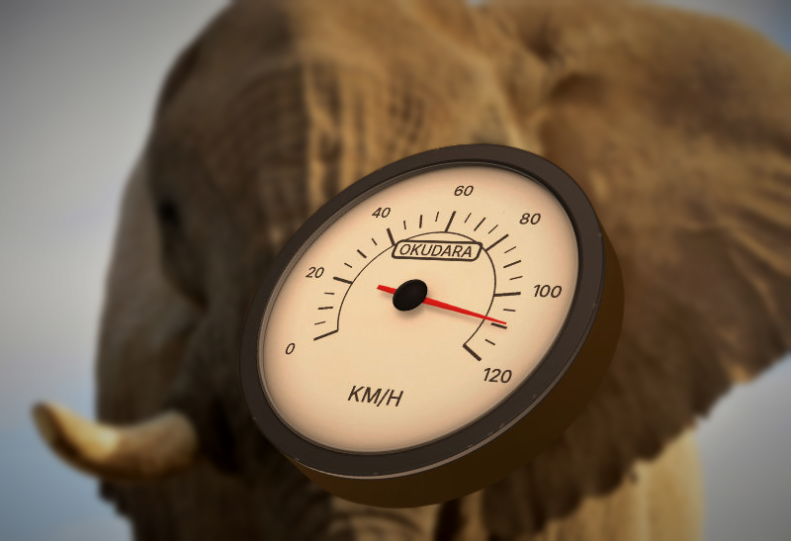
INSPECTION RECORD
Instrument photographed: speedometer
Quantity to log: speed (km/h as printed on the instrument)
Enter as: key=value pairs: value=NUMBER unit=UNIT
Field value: value=110 unit=km/h
